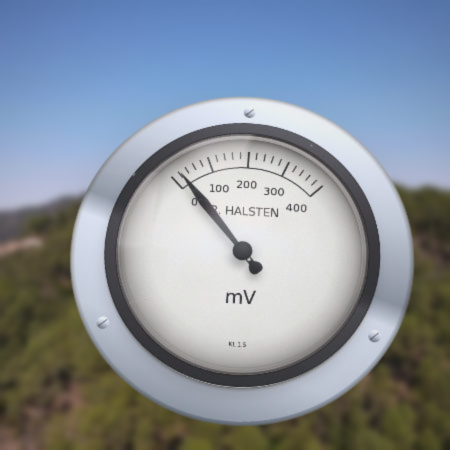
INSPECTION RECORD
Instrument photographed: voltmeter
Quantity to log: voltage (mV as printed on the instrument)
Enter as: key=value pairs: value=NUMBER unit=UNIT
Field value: value=20 unit=mV
